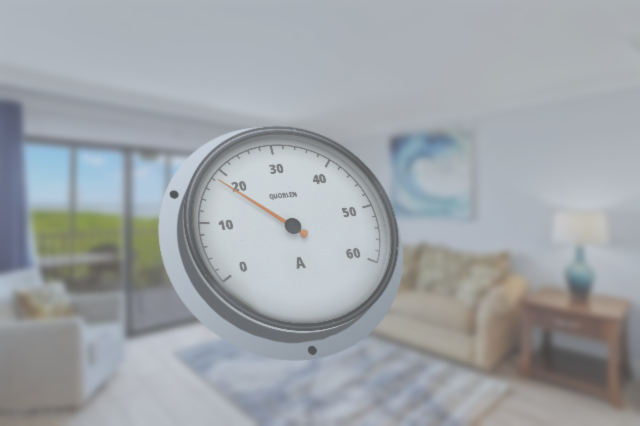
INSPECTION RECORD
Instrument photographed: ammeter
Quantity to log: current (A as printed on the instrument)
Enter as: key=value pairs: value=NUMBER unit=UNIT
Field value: value=18 unit=A
